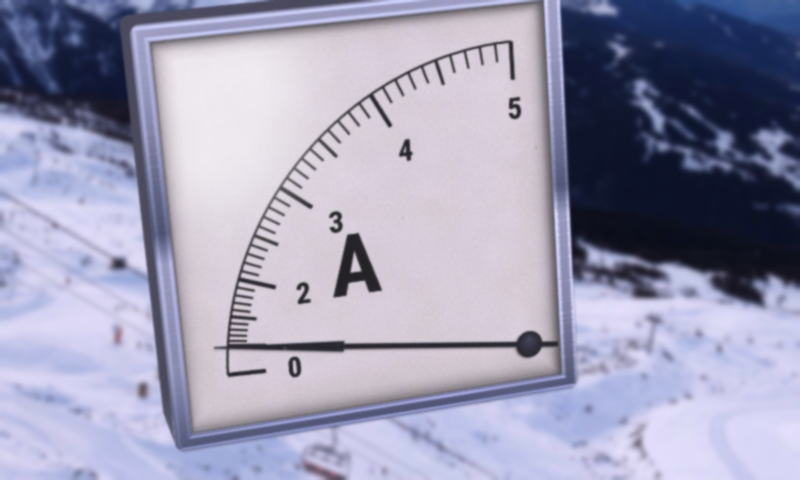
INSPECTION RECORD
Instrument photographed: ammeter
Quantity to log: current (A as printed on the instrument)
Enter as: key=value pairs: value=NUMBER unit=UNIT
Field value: value=1 unit=A
